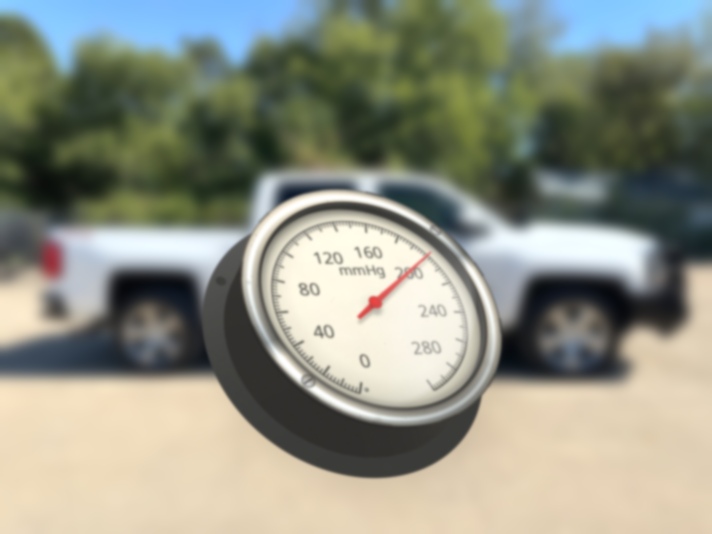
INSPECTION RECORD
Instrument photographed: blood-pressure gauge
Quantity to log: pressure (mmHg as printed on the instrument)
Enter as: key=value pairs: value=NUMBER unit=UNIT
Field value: value=200 unit=mmHg
